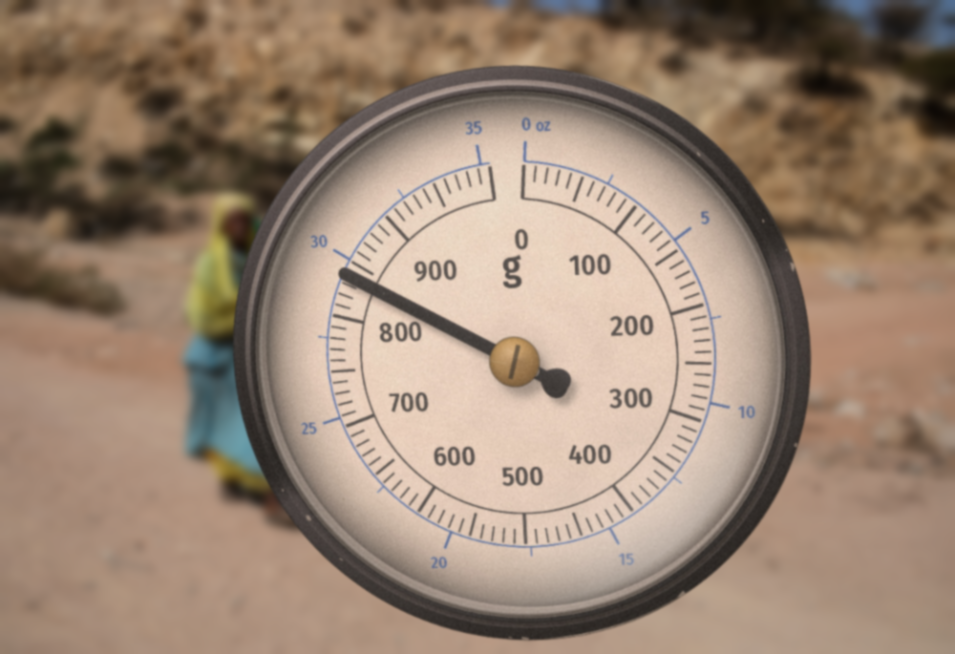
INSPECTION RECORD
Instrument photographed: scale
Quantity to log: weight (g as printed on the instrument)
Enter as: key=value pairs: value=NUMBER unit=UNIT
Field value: value=840 unit=g
